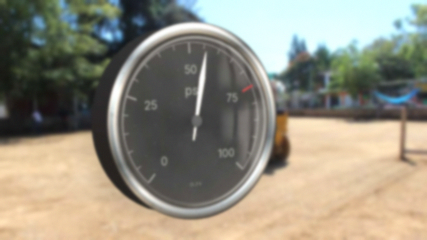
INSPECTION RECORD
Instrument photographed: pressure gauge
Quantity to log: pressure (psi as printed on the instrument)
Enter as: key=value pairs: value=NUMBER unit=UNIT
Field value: value=55 unit=psi
